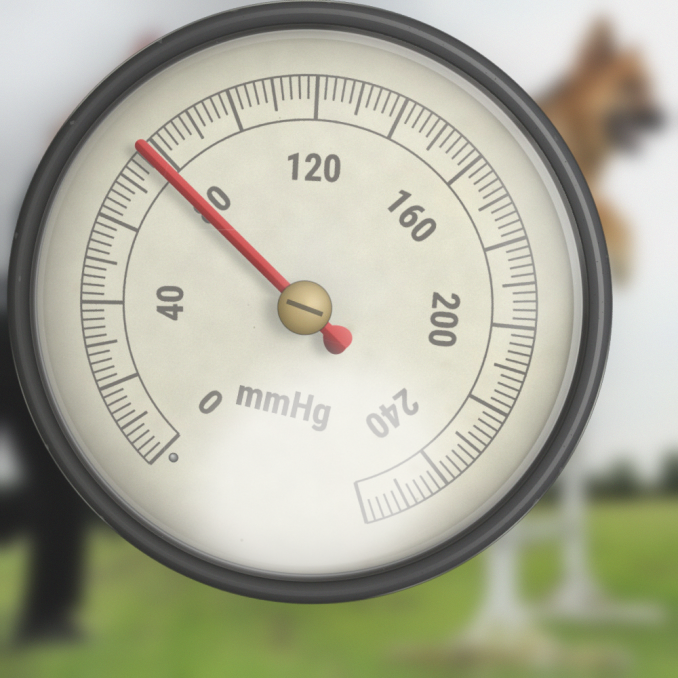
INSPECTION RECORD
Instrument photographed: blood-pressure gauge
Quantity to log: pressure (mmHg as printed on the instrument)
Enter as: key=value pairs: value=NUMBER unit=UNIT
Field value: value=78 unit=mmHg
